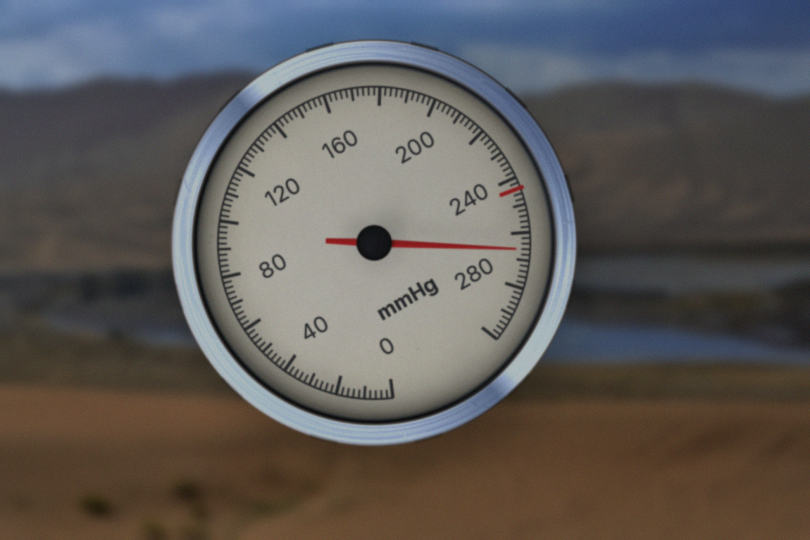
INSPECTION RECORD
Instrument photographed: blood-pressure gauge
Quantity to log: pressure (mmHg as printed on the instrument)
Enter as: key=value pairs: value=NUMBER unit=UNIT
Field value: value=266 unit=mmHg
